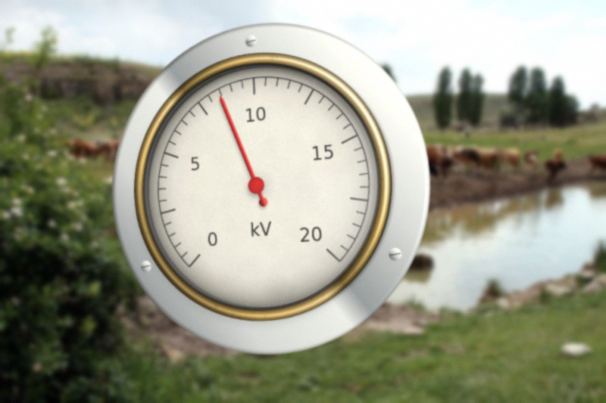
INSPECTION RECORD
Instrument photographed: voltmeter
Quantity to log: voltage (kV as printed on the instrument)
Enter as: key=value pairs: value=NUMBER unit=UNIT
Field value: value=8.5 unit=kV
